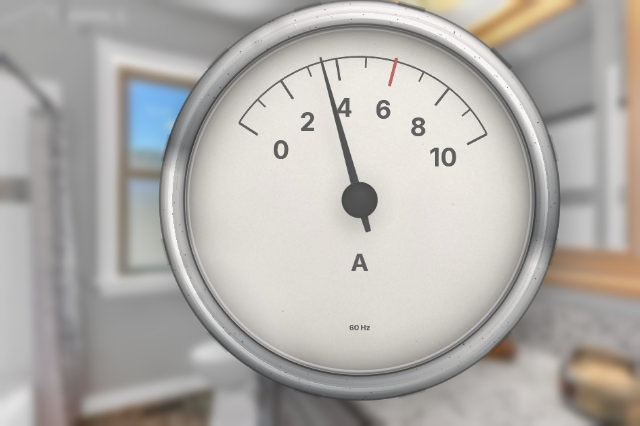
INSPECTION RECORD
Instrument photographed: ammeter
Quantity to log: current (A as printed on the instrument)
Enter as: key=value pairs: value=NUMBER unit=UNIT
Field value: value=3.5 unit=A
